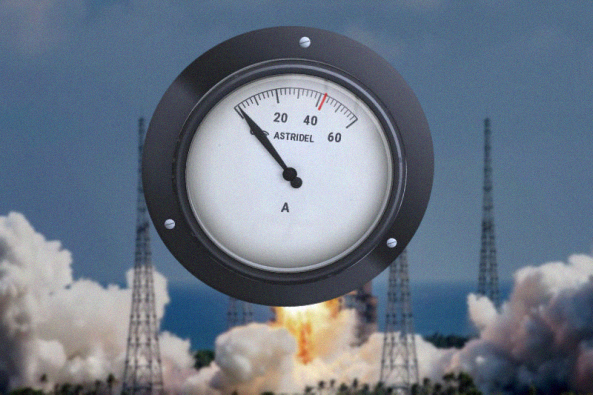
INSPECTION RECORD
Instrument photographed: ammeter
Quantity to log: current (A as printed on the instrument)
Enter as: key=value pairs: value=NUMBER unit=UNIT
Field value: value=2 unit=A
